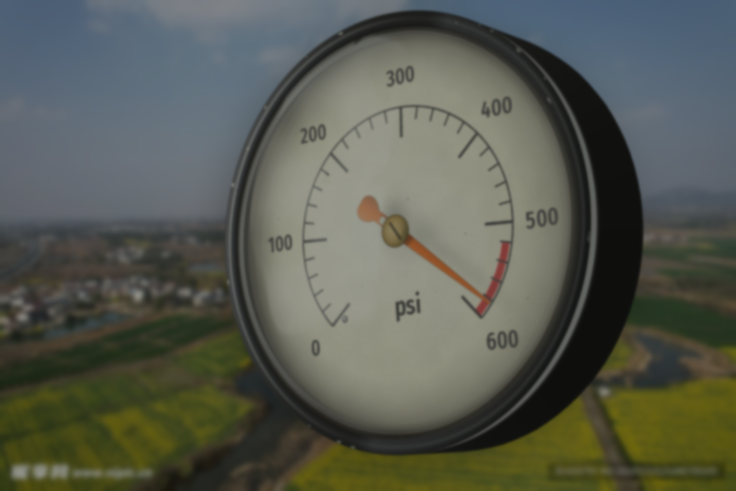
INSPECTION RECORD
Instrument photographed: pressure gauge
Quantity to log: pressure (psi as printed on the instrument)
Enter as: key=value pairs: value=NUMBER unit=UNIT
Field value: value=580 unit=psi
